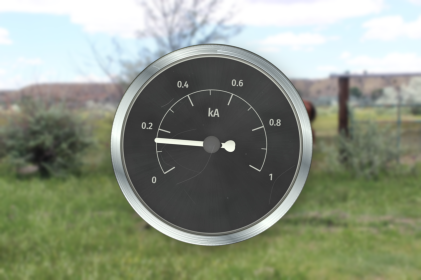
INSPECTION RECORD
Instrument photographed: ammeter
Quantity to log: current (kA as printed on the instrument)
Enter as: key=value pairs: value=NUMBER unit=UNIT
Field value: value=0.15 unit=kA
